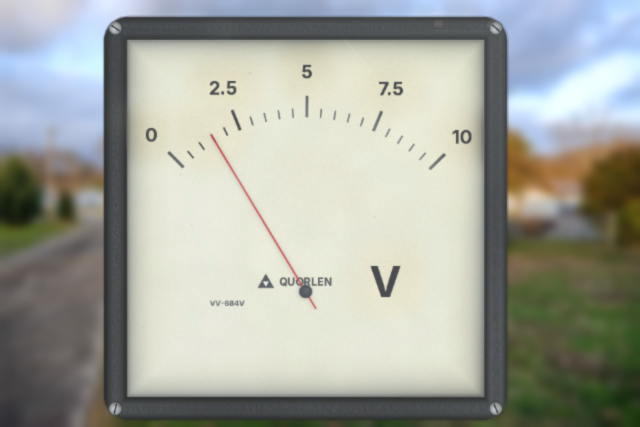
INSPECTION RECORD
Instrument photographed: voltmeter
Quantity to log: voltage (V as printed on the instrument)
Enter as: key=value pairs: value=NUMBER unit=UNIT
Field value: value=1.5 unit=V
